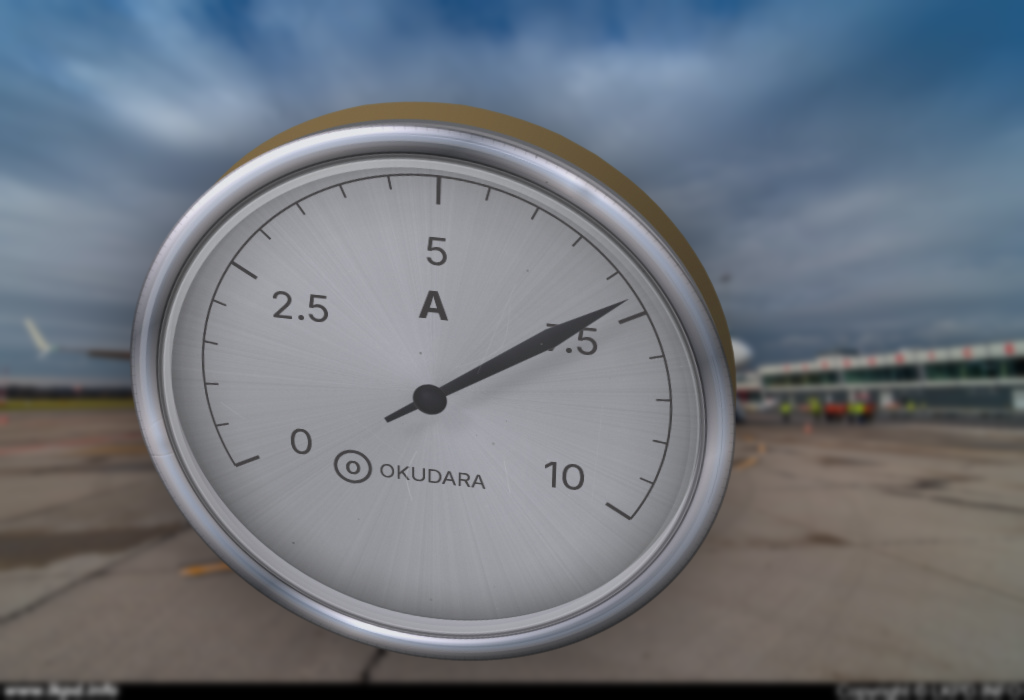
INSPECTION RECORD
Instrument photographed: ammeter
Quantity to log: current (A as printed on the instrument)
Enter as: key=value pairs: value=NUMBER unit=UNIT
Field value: value=7.25 unit=A
